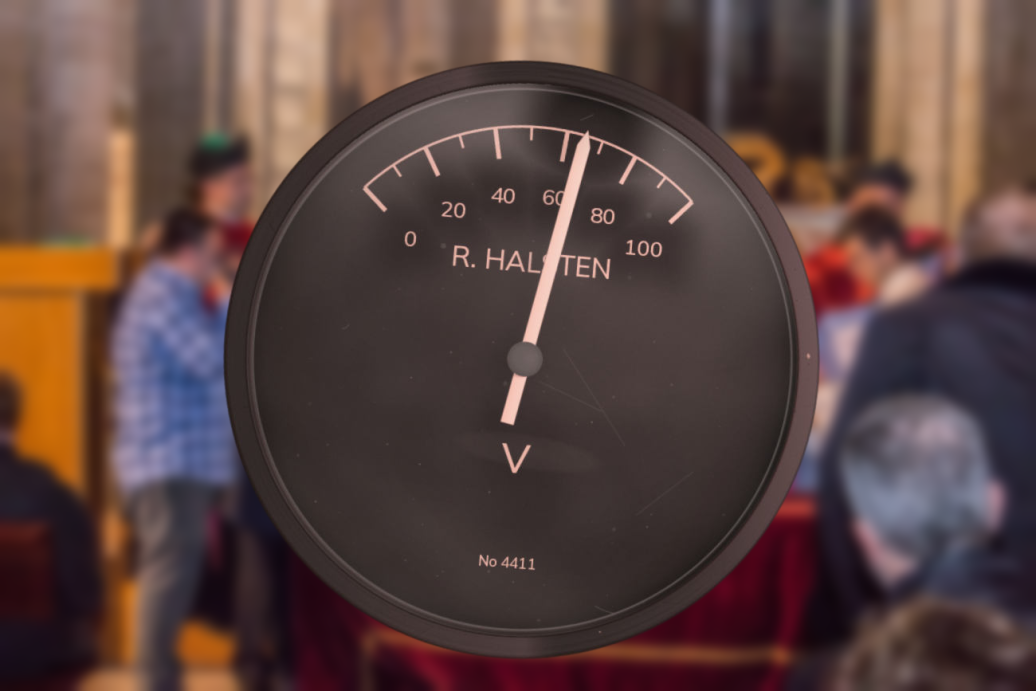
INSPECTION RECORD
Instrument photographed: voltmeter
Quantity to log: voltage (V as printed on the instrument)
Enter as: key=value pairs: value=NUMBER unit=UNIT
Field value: value=65 unit=V
